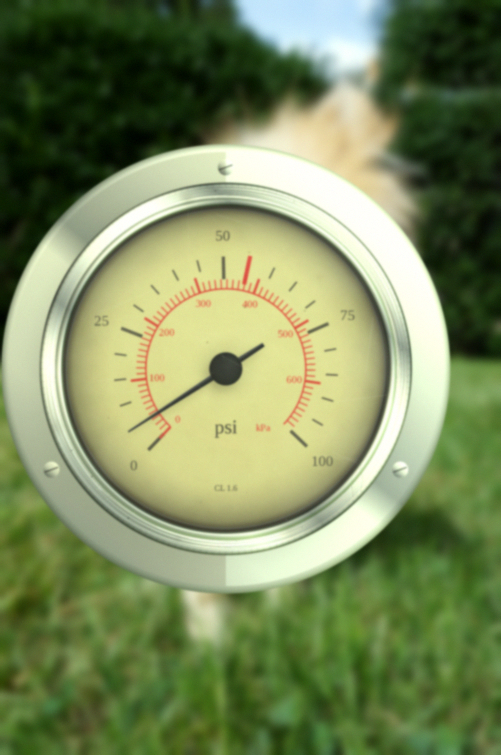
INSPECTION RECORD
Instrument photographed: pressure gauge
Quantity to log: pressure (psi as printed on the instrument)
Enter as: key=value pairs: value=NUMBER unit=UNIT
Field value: value=5 unit=psi
